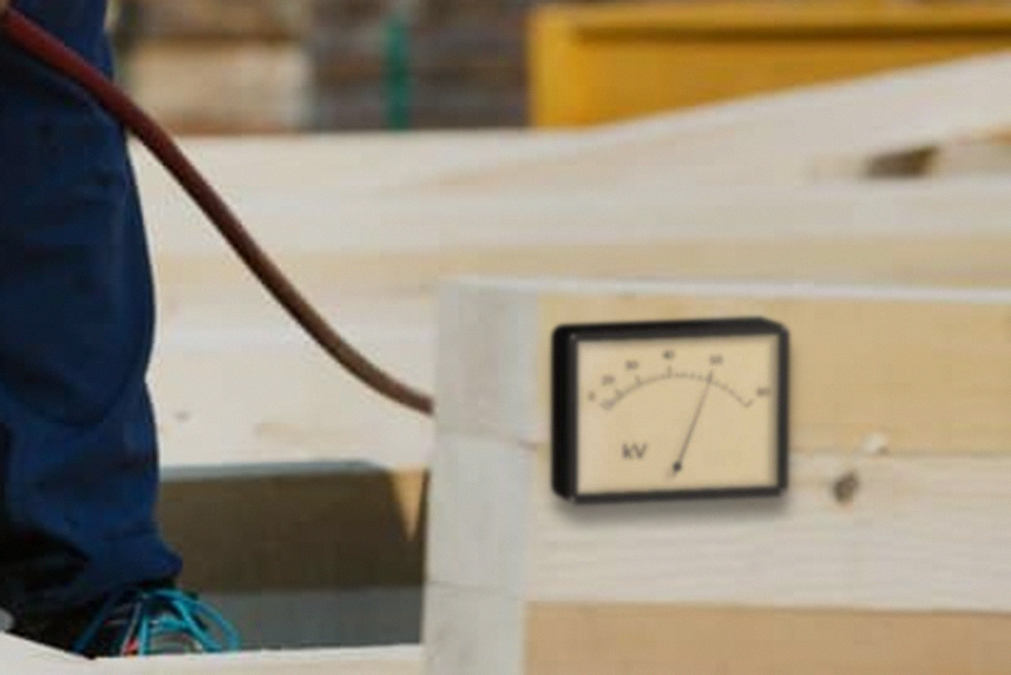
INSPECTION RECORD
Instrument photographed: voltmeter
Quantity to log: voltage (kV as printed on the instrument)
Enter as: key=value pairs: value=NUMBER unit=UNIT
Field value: value=50 unit=kV
